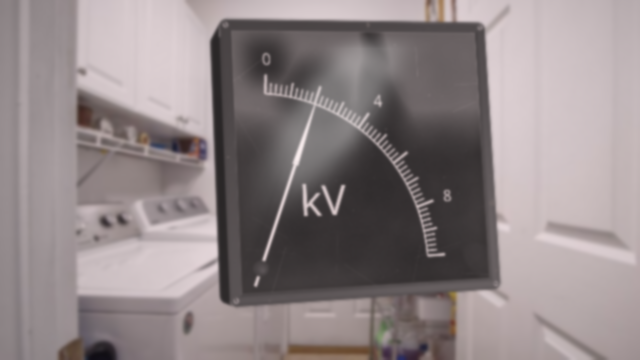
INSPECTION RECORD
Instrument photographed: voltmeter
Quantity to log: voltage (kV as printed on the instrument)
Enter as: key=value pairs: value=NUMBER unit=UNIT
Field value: value=2 unit=kV
